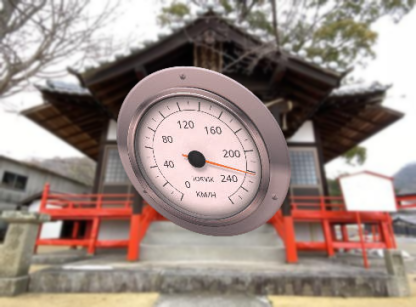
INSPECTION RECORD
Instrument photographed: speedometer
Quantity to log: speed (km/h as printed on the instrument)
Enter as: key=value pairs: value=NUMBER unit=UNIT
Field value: value=220 unit=km/h
